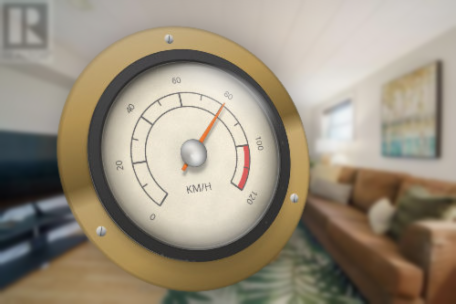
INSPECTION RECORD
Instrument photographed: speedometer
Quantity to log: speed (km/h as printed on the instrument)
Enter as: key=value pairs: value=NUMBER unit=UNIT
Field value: value=80 unit=km/h
